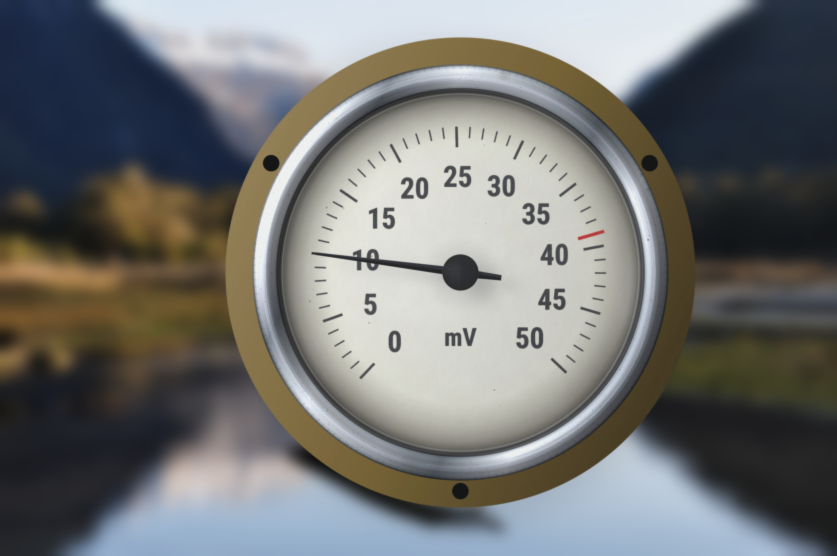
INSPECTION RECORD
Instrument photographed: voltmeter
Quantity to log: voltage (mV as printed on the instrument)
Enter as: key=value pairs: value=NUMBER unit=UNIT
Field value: value=10 unit=mV
